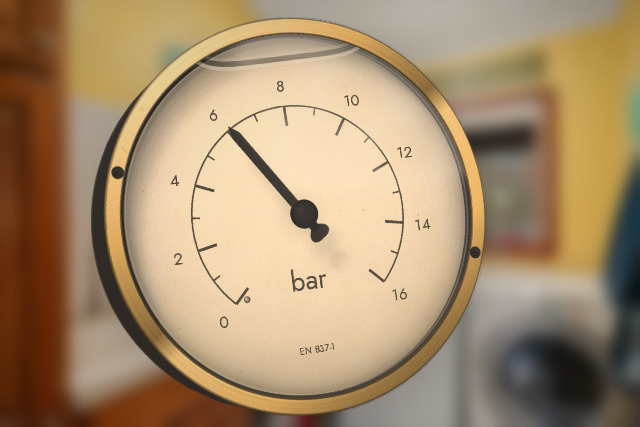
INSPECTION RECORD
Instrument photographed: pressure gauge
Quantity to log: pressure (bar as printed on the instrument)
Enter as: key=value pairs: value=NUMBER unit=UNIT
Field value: value=6 unit=bar
